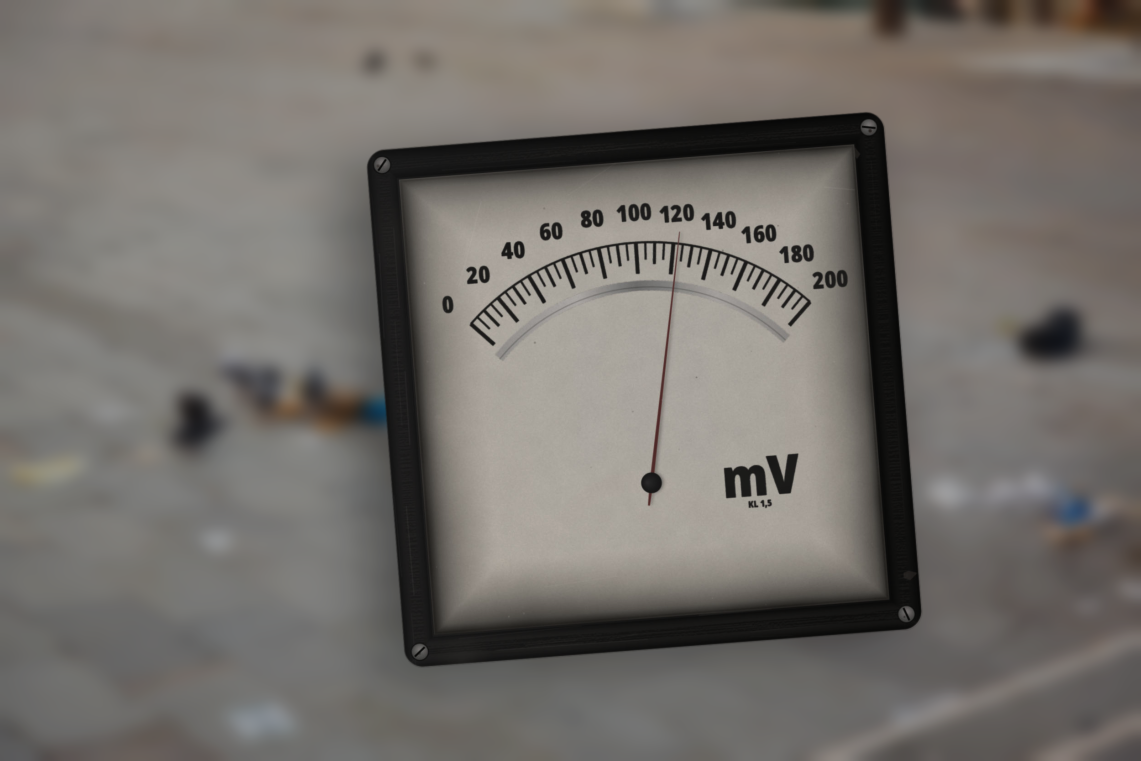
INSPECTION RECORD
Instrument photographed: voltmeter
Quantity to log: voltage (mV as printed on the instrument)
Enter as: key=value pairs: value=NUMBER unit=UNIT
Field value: value=122.5 unit=mV
